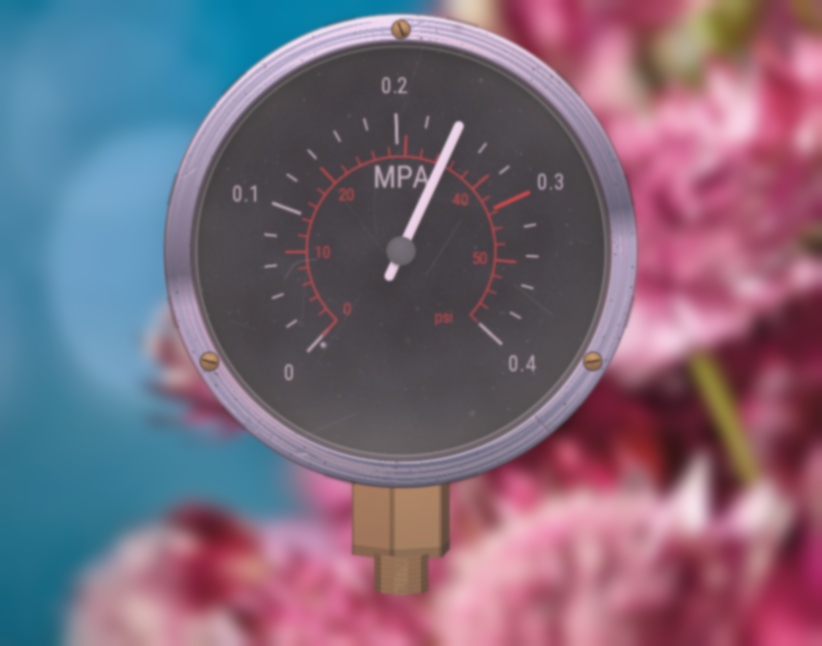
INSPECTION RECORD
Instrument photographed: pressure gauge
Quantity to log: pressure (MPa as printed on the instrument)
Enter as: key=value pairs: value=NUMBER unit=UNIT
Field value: value=0.24 unit=MPa
